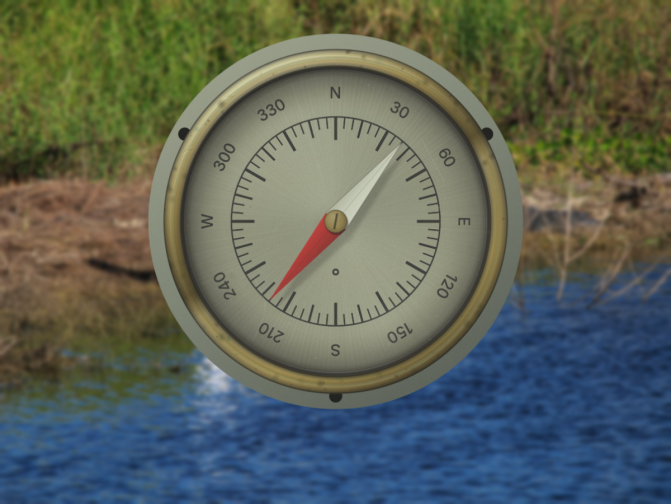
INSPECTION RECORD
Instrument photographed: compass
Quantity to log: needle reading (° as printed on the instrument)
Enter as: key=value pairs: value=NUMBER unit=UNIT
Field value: value=220 unit=°
